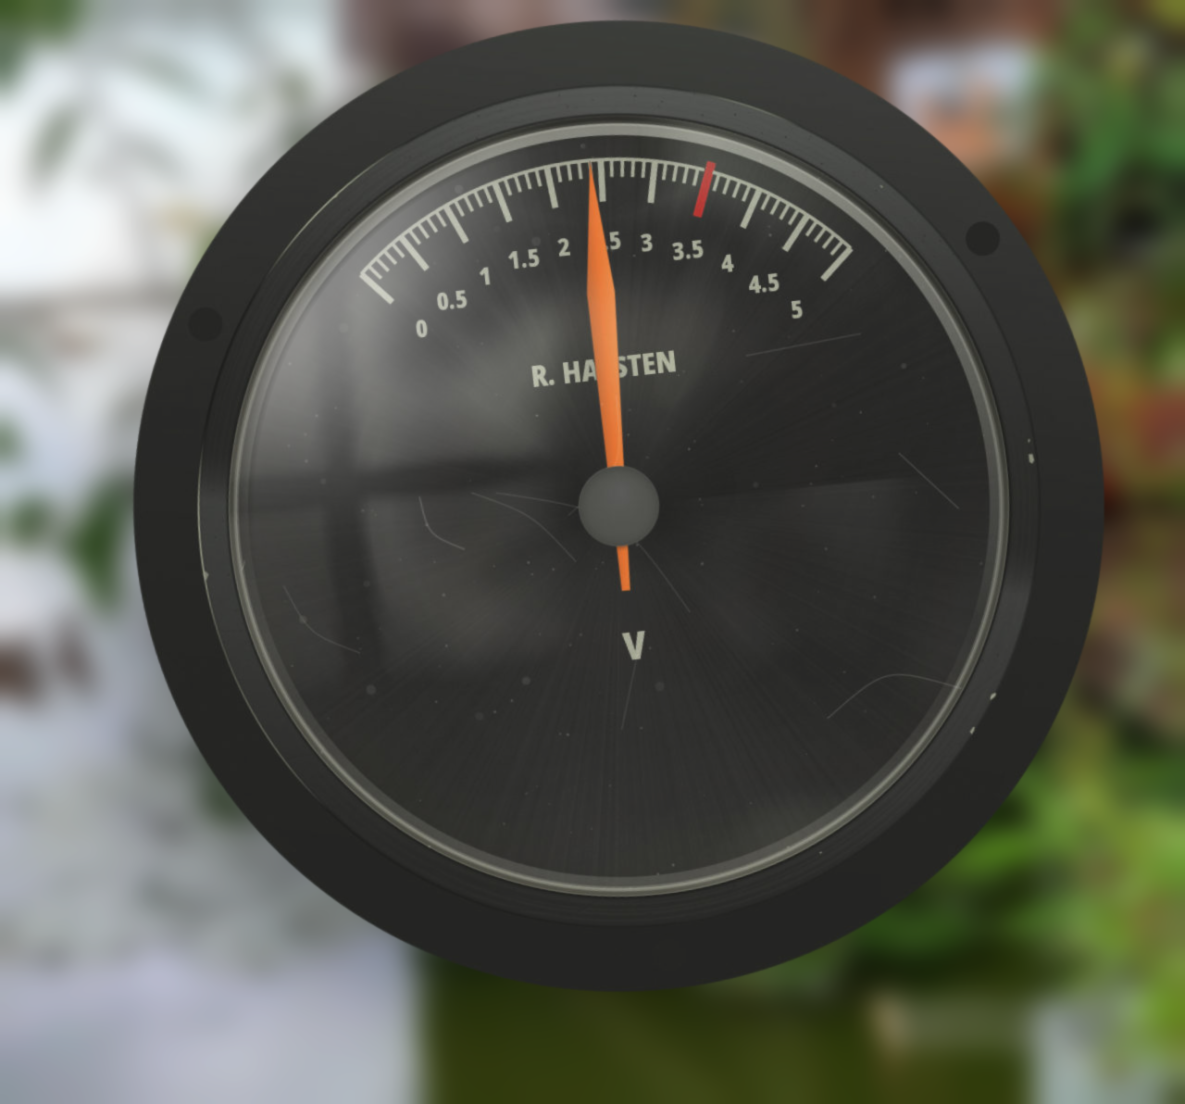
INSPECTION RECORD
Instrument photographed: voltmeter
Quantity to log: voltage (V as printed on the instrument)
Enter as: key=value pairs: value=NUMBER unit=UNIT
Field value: value=2.4 unit=V
